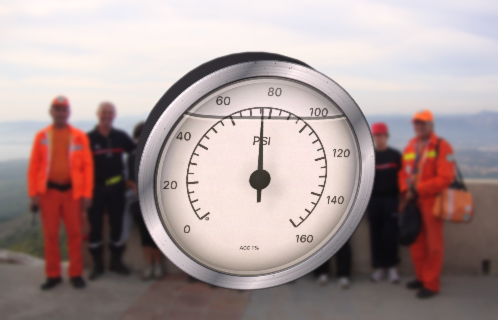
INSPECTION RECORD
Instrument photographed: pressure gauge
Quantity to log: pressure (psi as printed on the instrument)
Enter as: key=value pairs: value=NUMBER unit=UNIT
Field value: value=75 unit=psi
